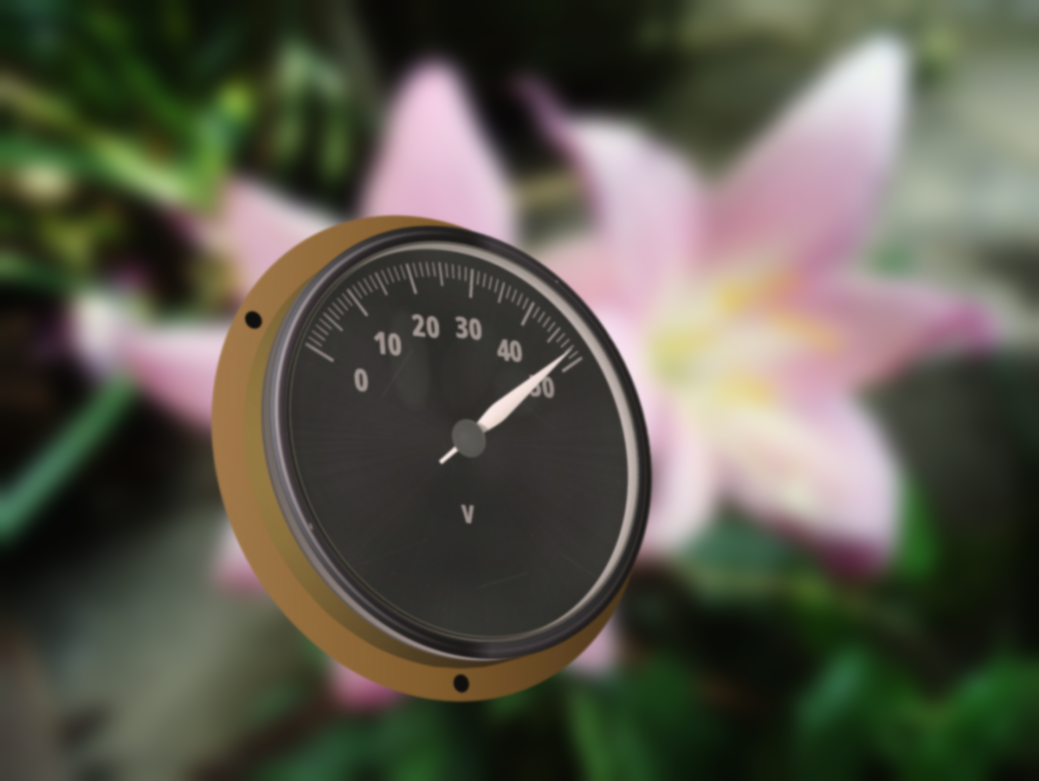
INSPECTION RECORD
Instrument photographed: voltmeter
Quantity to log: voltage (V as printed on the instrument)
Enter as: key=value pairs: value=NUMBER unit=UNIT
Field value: value=48 unit=V
